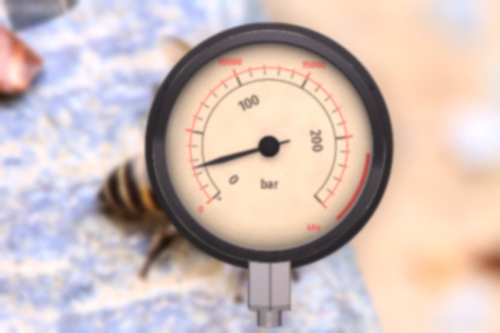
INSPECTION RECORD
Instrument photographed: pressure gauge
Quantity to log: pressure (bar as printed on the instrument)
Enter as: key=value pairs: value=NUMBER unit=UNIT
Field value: value=25 unit=bar
